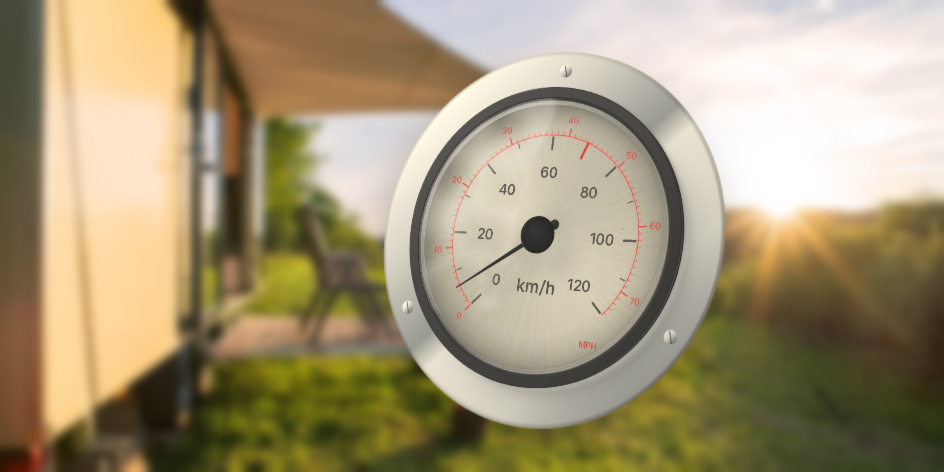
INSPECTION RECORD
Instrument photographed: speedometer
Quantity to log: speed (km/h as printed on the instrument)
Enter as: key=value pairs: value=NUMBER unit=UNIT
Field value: value=5 unit=km/h
